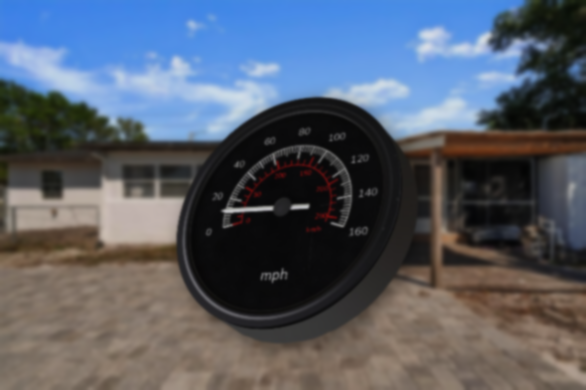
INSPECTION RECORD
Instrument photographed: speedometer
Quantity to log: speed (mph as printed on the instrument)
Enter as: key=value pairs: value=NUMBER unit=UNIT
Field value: value=10 unit=mph
